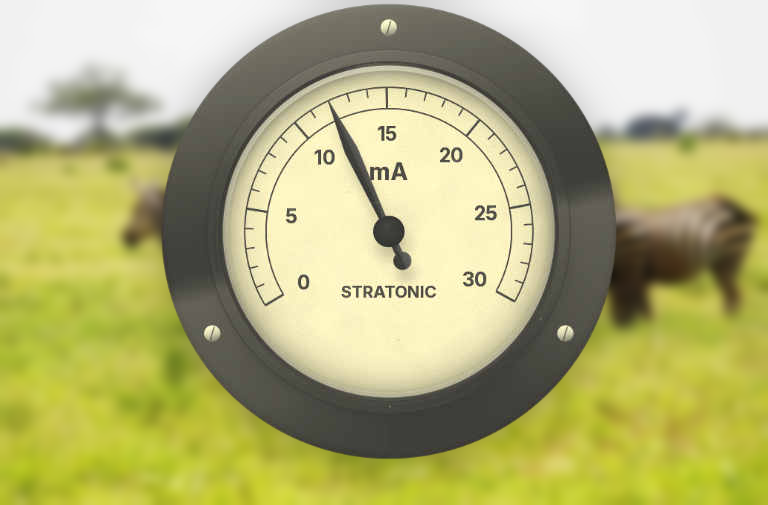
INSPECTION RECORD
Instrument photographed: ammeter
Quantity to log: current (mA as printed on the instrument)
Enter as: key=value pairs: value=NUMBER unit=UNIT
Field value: value=12 unit=mA
